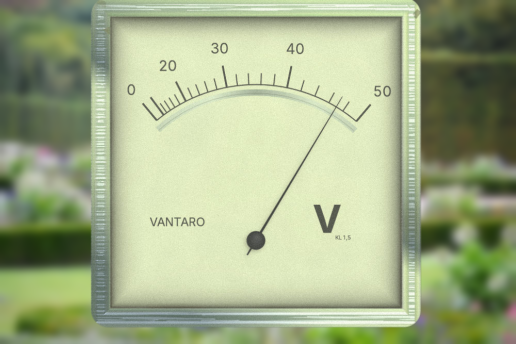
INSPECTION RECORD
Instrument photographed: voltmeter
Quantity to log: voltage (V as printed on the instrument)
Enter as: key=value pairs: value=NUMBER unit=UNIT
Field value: value=47 unit=V
